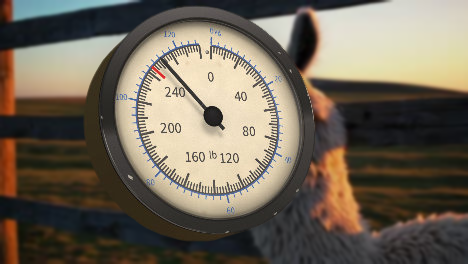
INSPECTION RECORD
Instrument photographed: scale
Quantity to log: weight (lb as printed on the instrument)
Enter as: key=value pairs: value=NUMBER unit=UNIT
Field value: value=250 unit=lb
